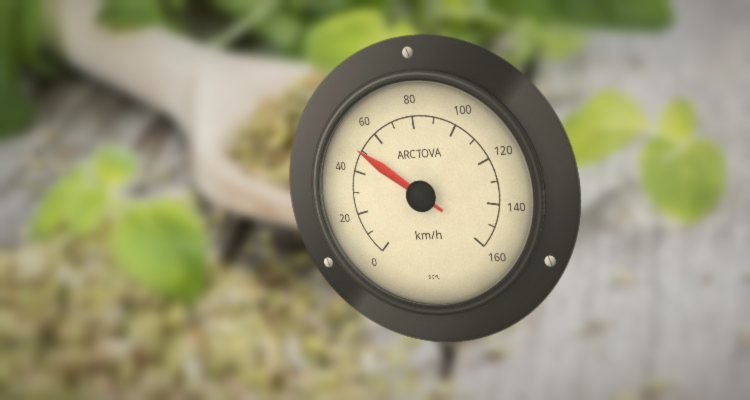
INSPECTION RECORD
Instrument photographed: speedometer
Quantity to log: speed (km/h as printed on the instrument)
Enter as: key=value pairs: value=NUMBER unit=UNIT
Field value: value=50 unit=km/h
